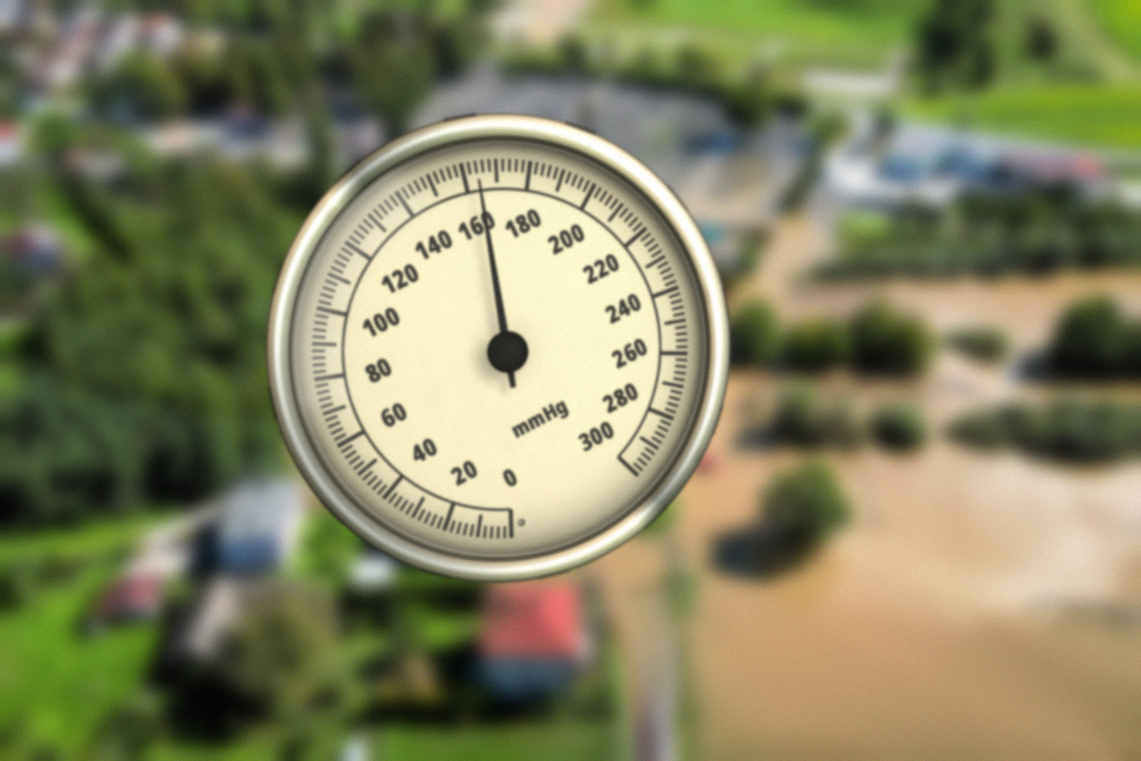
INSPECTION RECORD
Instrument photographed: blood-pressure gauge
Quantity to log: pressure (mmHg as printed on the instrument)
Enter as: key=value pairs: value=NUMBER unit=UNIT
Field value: value=164 unit=mmHg
